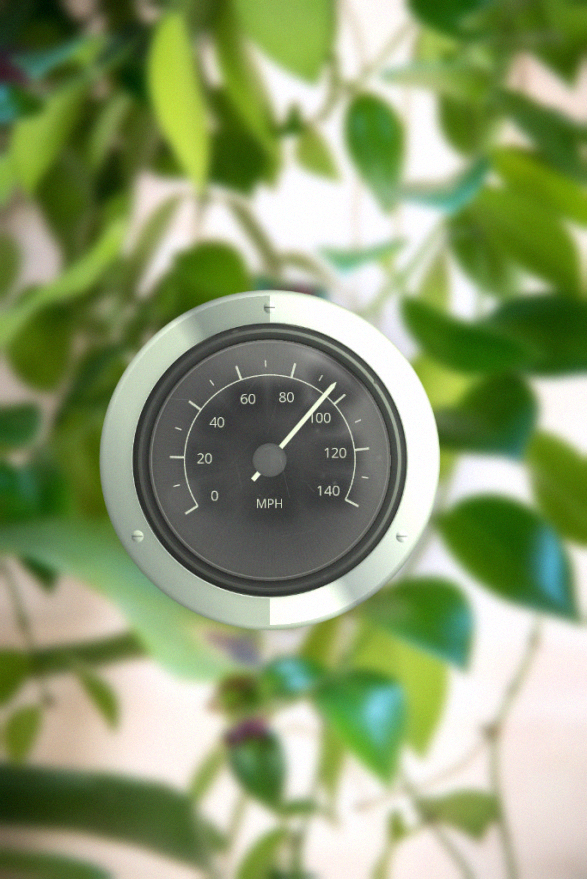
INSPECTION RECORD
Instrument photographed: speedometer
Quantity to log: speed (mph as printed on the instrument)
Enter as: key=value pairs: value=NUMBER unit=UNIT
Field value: value=95 unit=mph
